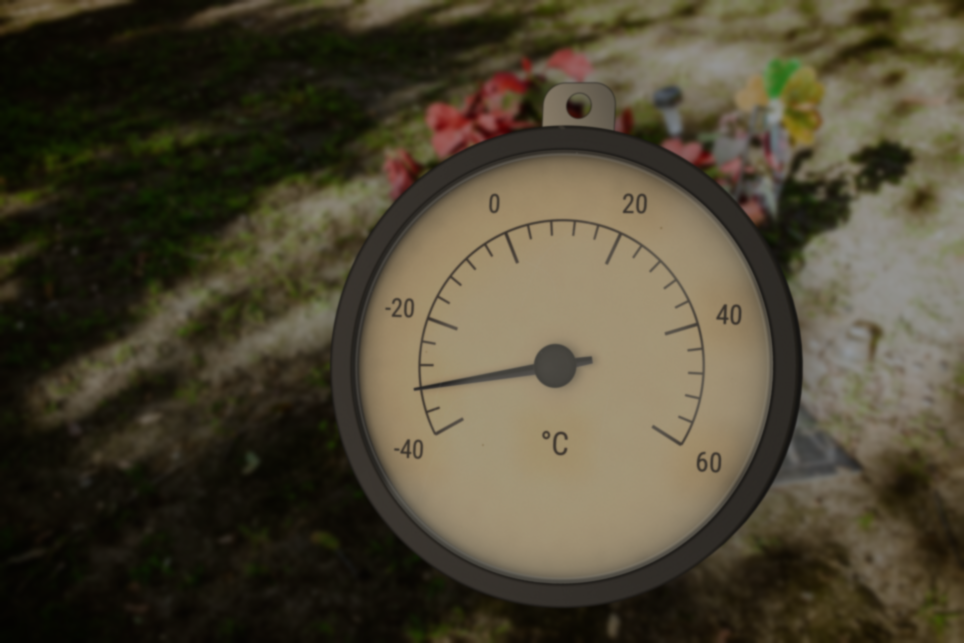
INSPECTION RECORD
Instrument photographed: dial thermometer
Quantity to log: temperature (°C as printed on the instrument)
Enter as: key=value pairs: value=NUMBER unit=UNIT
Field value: value=-32 unit=°C
